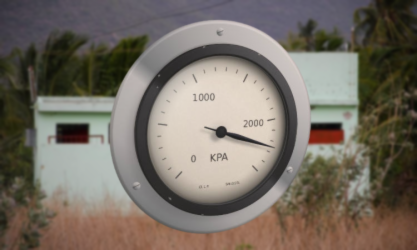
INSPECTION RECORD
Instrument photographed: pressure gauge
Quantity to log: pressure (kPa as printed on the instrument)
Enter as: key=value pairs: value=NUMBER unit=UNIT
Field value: value=2250 unit=kPa
